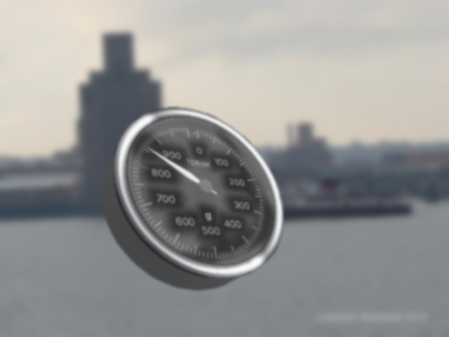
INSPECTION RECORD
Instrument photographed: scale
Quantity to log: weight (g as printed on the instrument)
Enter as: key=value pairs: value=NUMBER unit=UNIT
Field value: value=850 unit=g
